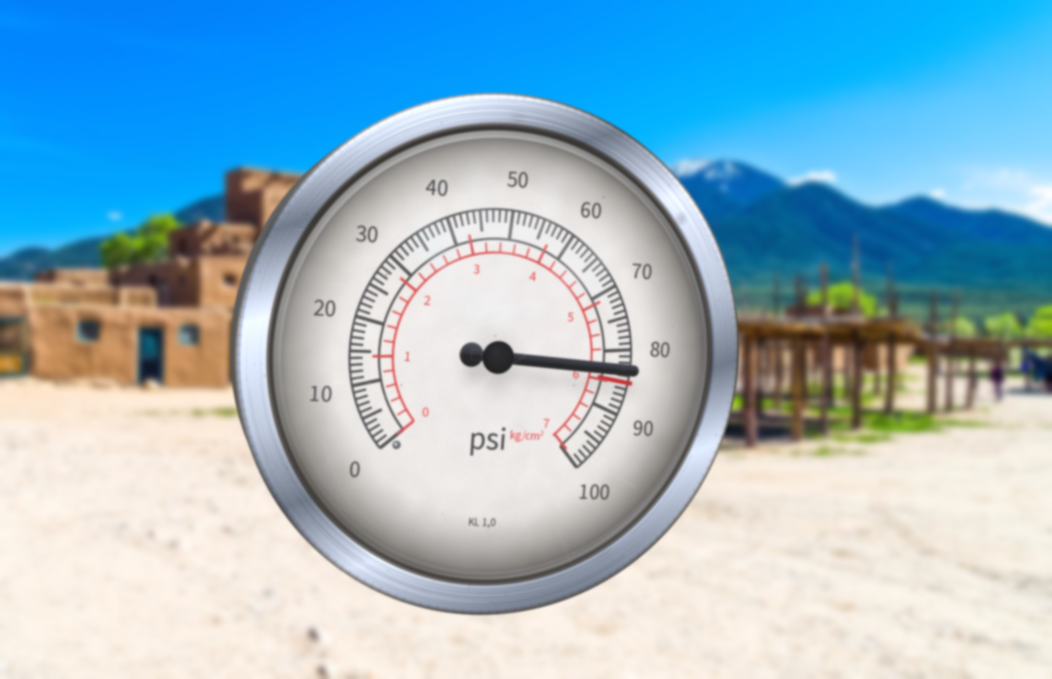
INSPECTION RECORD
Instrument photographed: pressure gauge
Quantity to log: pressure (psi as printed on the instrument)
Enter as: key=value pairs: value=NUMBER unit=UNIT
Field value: value=83 unit=psi
